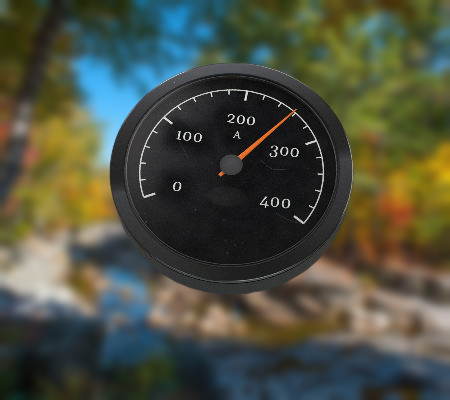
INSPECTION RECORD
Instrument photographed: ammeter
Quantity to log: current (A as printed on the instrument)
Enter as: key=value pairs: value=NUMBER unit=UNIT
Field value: value=260 unit=A
